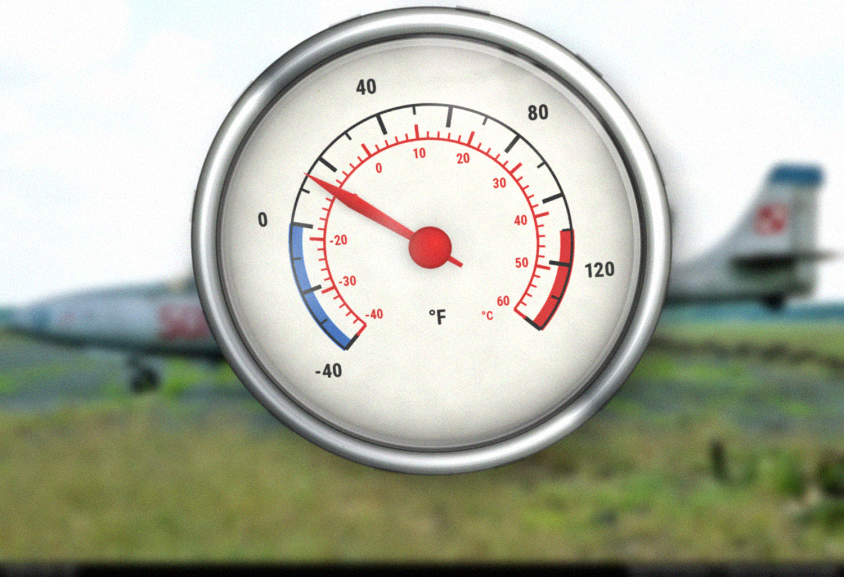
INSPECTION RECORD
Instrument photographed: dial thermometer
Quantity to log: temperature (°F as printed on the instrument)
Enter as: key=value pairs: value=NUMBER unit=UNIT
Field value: value=15 unit=°F
